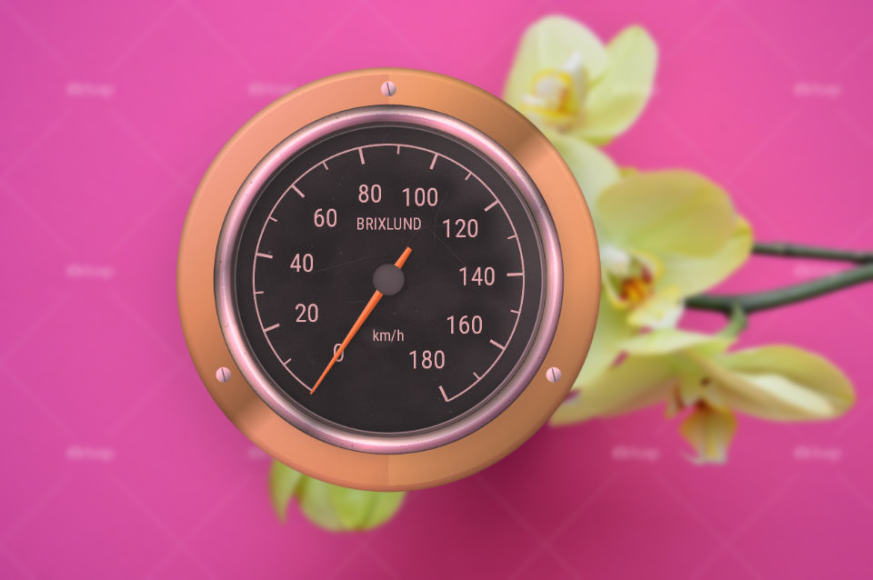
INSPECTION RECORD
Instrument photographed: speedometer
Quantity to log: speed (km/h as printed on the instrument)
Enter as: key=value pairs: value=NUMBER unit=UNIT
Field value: value=0 unit=km/h
